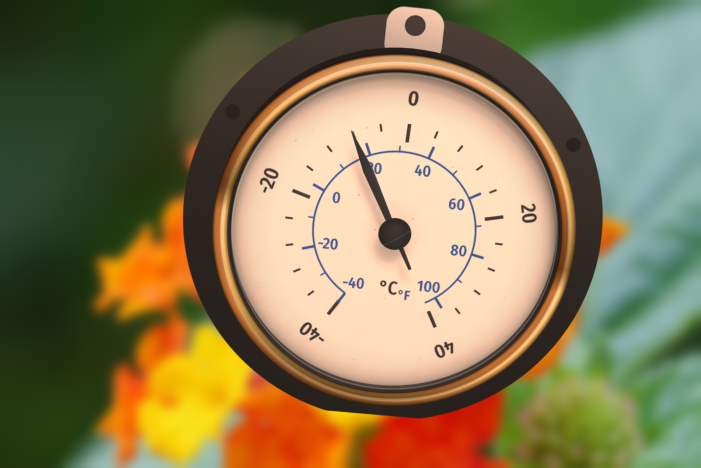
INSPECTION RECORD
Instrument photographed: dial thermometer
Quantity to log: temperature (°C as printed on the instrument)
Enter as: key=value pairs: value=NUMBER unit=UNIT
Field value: value=-8 unit=°C
